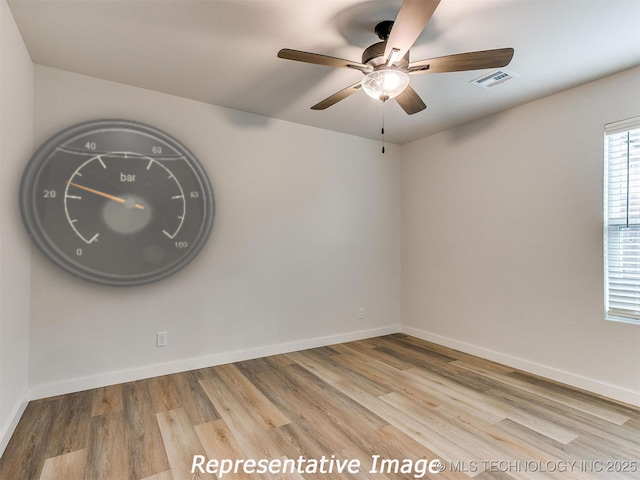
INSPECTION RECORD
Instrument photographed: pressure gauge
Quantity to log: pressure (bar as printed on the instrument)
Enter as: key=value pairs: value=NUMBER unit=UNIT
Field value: value=25 unit=bar
